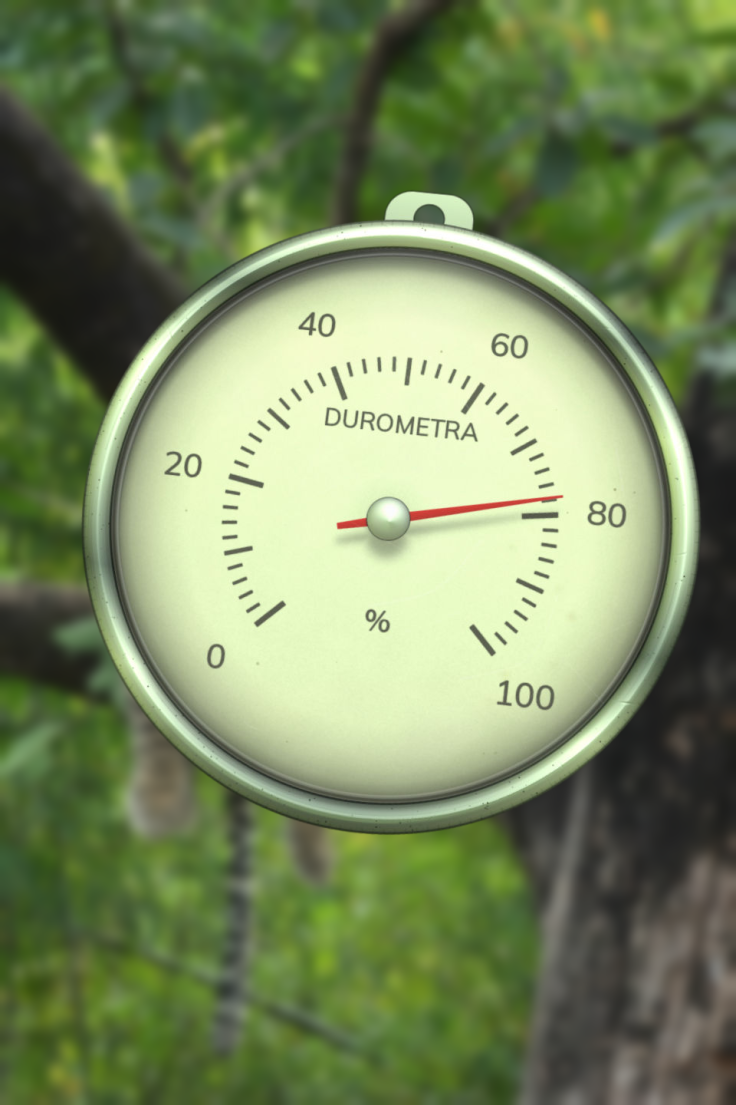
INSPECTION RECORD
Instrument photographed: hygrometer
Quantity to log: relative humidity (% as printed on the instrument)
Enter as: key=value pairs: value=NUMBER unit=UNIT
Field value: value=78 unit=%
